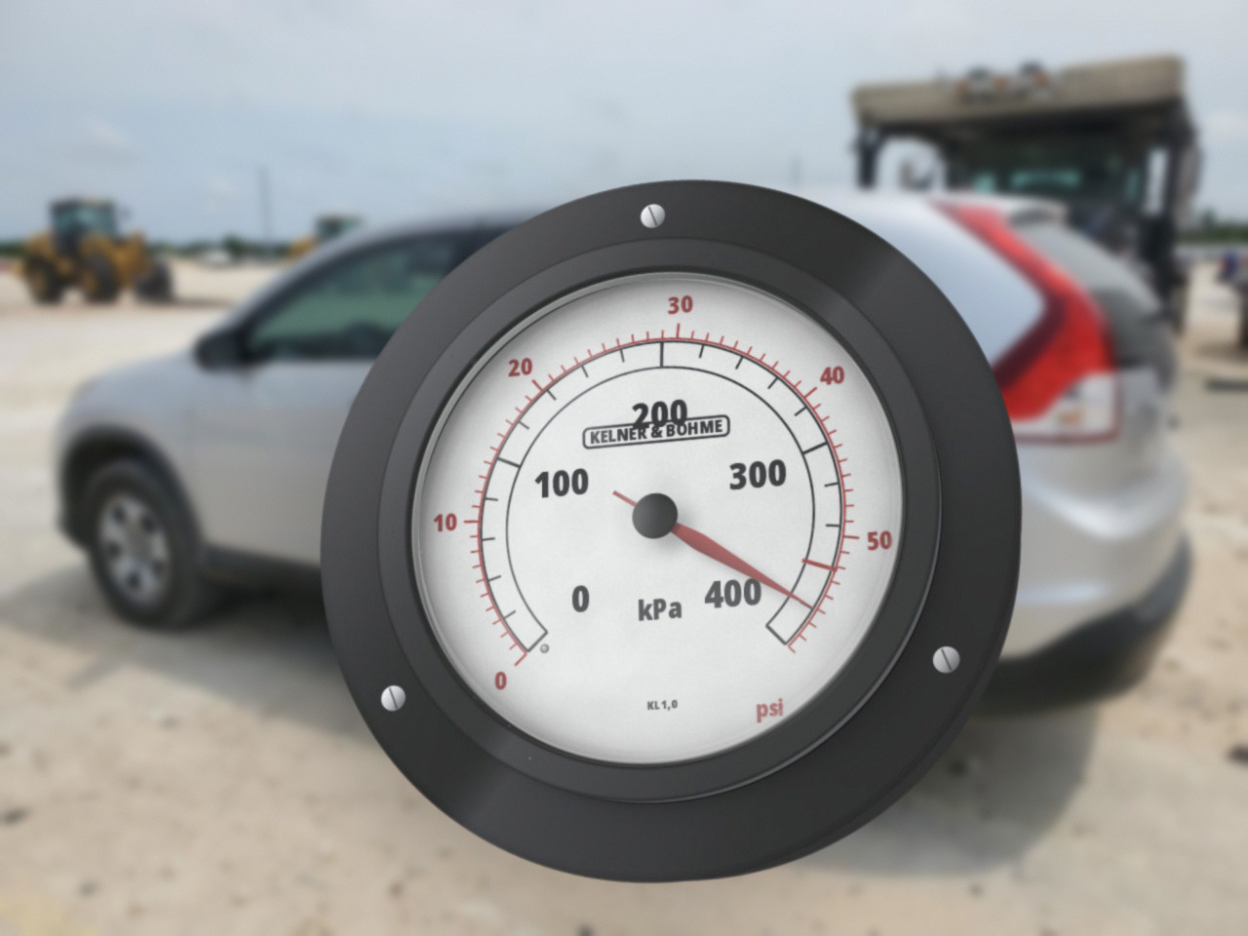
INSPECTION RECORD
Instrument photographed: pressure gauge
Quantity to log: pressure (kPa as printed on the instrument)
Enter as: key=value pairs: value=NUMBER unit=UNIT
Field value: value=380 unit=kPa
